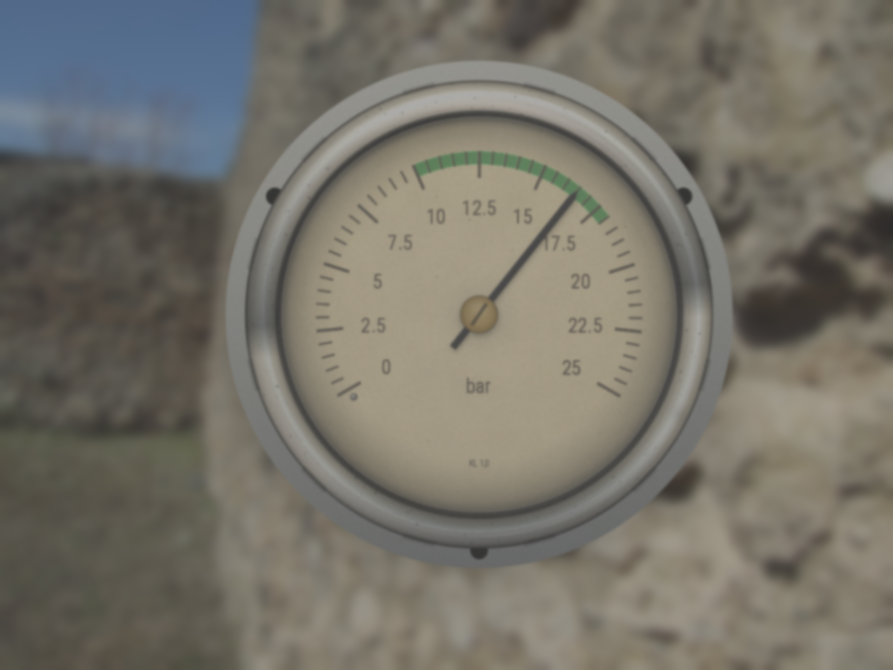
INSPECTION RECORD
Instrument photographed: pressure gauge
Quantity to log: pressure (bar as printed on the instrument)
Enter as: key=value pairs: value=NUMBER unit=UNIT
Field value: value=16.5 unit=bar
